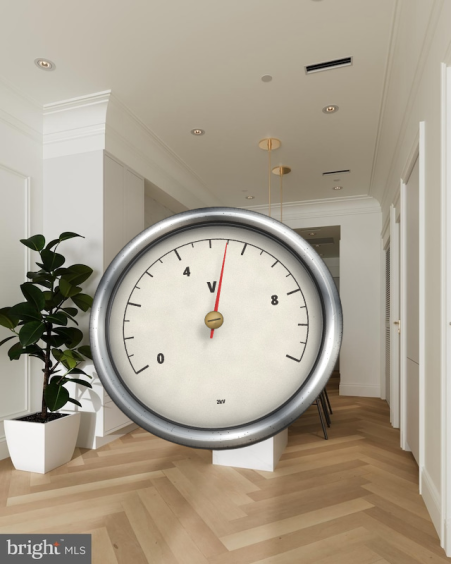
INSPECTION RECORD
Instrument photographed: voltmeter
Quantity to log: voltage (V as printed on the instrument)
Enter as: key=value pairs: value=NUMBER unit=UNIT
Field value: value=5.5 unit=V
